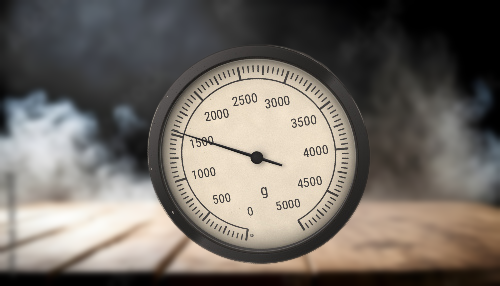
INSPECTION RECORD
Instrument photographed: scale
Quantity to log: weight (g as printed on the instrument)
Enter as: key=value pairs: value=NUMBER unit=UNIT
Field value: value=1550 unit=g
